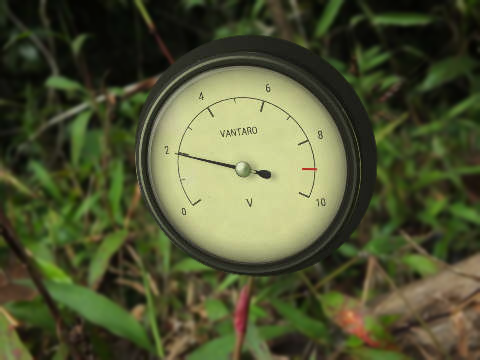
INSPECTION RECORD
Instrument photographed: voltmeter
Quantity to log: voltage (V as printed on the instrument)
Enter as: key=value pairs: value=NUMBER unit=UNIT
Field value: value=2 unit=V
